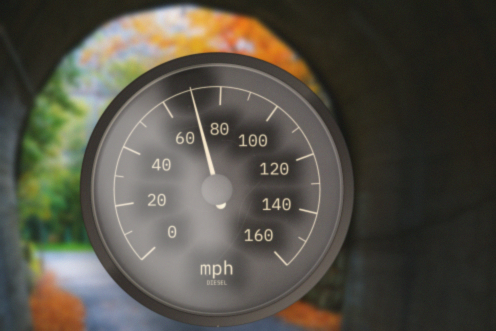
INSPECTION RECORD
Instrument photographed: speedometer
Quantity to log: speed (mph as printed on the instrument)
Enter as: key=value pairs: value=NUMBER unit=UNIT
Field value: value=70 unit=mph
